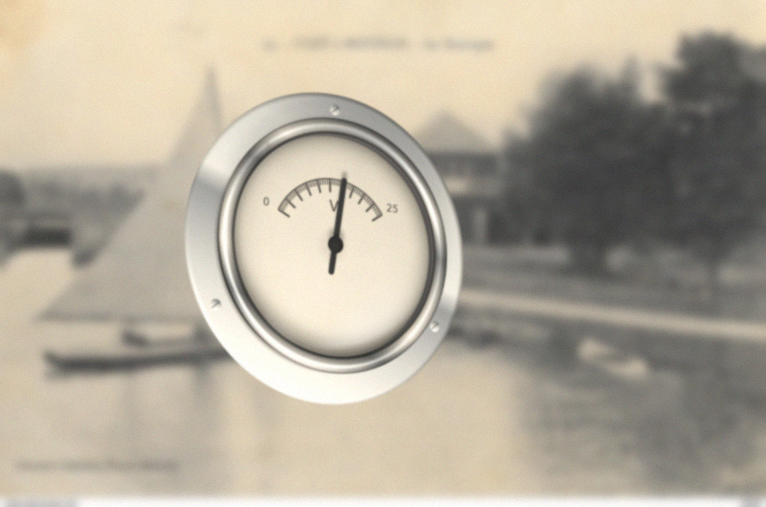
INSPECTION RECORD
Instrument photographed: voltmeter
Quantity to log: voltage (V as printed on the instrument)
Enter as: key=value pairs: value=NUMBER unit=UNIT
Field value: value=15 unit=V
